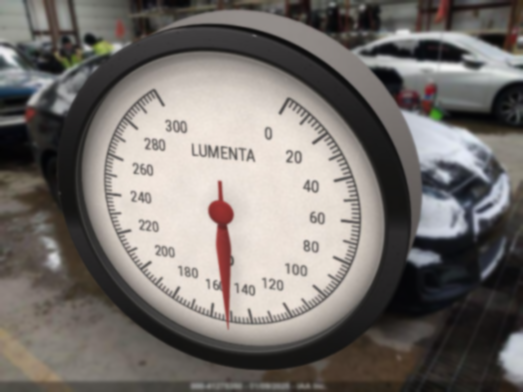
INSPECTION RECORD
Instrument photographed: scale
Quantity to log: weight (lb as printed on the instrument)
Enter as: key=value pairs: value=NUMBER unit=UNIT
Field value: value=150 unit=lb
